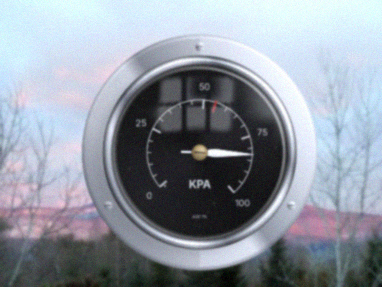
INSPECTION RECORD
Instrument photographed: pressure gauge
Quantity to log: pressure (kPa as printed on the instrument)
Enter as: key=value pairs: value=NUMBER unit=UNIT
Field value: value=82.5 unit=kPa
